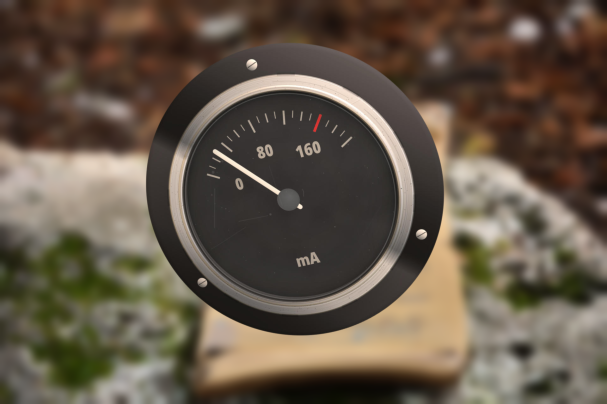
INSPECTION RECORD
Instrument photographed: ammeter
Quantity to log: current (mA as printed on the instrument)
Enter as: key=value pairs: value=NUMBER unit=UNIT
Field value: value=30 unit=mA
